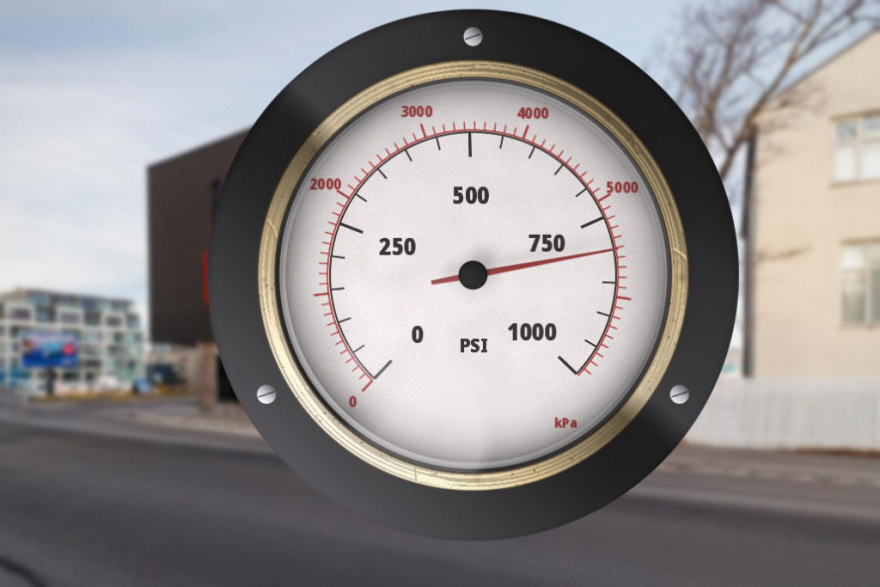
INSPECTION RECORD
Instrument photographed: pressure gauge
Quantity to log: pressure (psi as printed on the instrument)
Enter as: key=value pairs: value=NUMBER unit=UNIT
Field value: value=800 unit=psi
